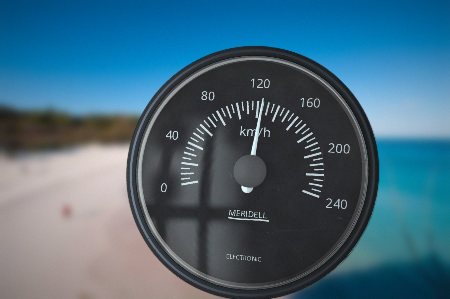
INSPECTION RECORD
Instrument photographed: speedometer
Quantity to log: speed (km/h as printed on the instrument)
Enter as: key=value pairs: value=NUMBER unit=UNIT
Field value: value=125 unit=km/h
